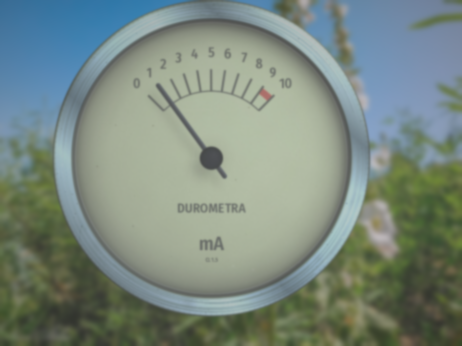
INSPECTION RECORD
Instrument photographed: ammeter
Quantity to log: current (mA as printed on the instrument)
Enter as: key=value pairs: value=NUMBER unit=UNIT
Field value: value=1 unit=mA
